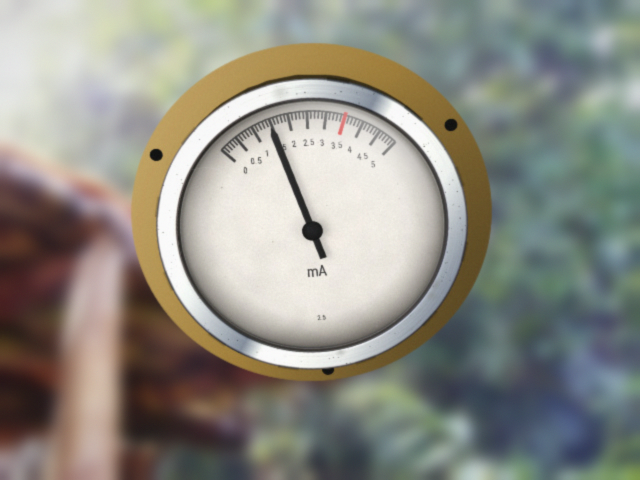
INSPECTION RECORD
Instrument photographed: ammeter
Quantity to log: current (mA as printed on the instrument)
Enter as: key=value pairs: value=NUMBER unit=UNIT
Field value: value=1.5 unit=mA
